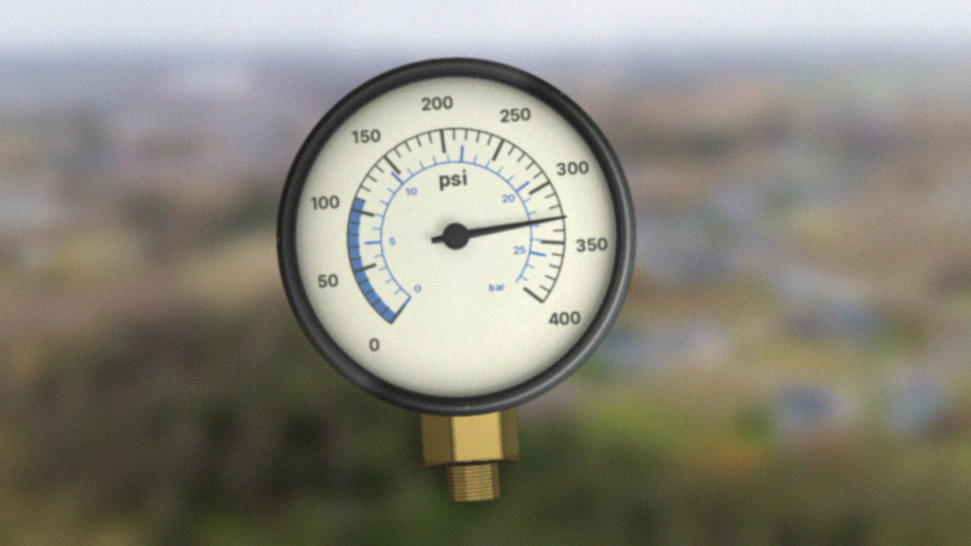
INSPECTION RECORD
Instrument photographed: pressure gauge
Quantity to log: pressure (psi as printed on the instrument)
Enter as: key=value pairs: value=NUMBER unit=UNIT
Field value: value=330 unit=psi
